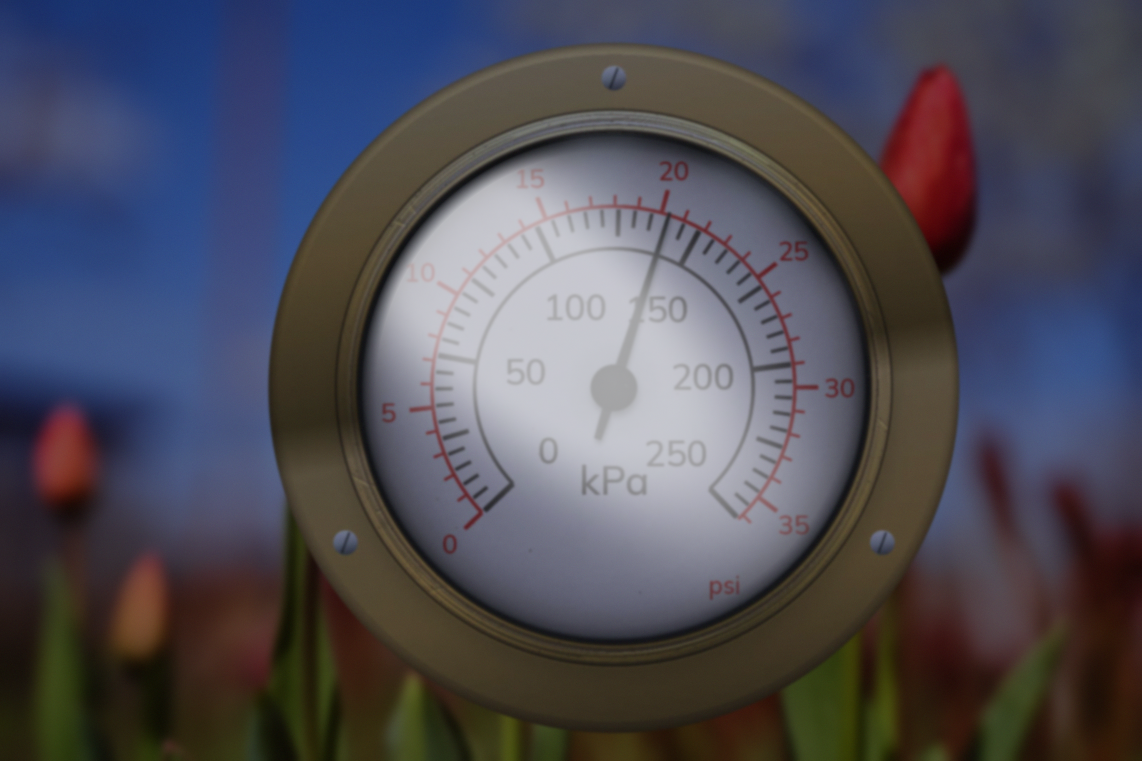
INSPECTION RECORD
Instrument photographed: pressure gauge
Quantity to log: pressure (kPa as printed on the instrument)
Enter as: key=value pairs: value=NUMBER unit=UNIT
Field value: value=140 unit=kPa
